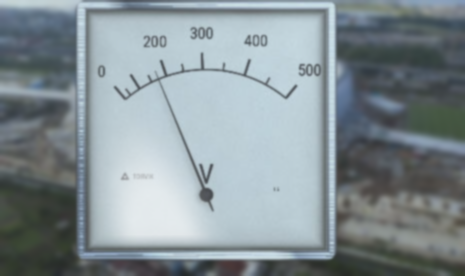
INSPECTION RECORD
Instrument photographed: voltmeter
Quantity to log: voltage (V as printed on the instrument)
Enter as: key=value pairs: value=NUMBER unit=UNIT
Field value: value=175 unit=V
